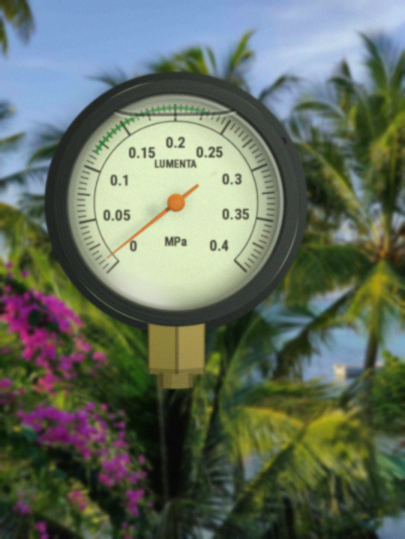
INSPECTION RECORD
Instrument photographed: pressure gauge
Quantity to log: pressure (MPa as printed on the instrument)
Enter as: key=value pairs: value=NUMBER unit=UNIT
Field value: value=0.01 unit=MPa
